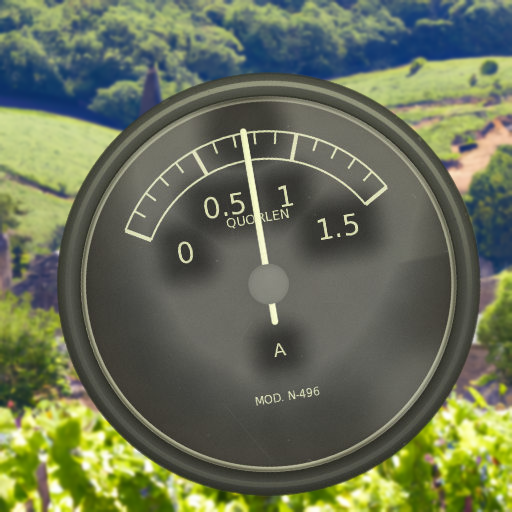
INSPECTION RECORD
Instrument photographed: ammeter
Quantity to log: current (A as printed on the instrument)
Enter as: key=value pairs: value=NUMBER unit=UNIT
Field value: value=0.75 unit=A
